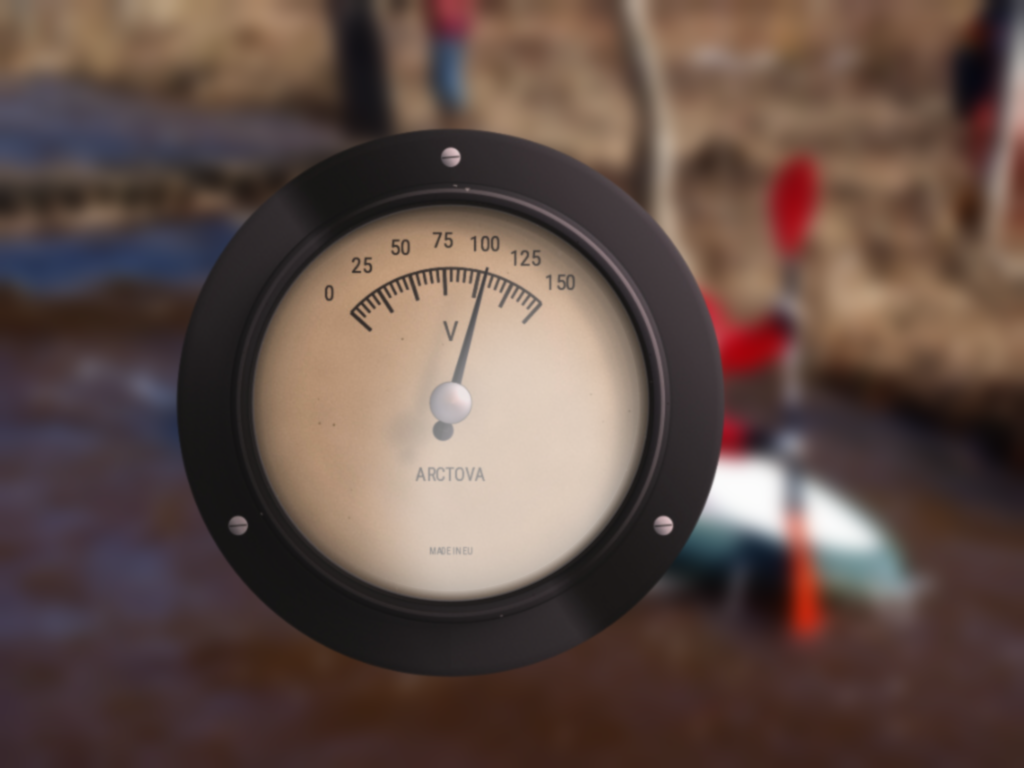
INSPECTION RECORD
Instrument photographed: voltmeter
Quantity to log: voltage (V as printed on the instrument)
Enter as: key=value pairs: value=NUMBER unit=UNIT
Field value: value=105 unit=V
